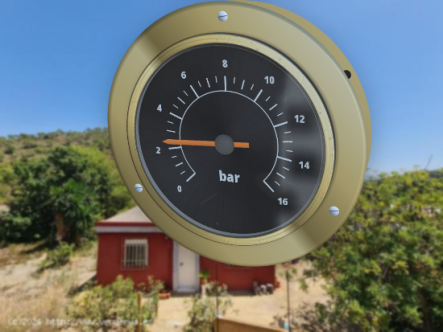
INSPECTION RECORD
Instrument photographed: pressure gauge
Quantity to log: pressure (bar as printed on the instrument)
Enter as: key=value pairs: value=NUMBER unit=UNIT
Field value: value=2.5 unit=bar
